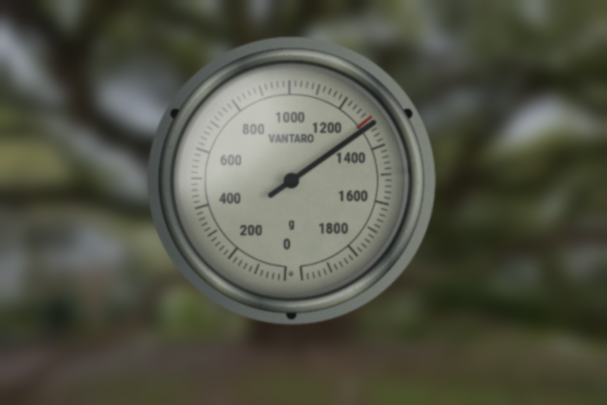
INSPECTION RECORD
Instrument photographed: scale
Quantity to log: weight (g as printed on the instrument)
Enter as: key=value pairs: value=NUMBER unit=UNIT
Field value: value=1320 unit=g
